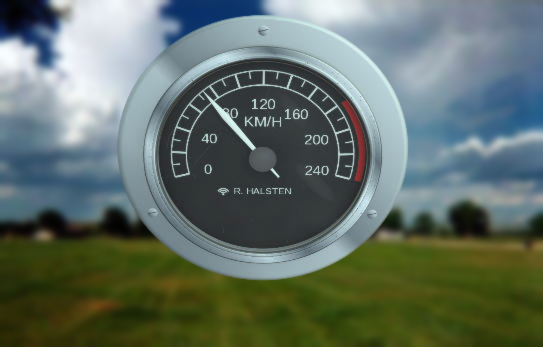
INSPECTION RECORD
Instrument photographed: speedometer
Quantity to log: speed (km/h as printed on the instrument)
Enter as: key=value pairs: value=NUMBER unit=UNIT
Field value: value=75 unit=km/h
